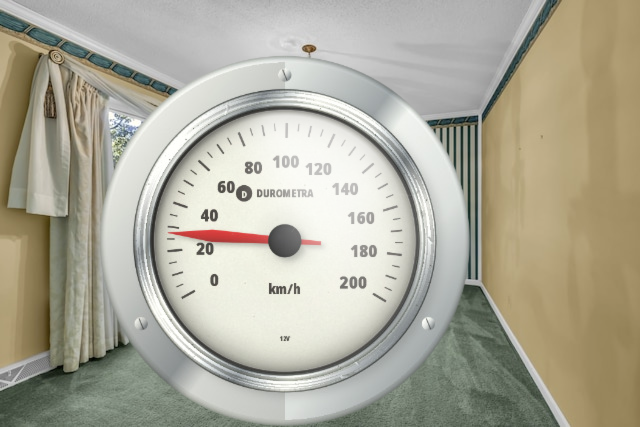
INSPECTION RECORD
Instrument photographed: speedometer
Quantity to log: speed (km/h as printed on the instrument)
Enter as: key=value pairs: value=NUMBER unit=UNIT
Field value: value=27.5 unit=km/h
